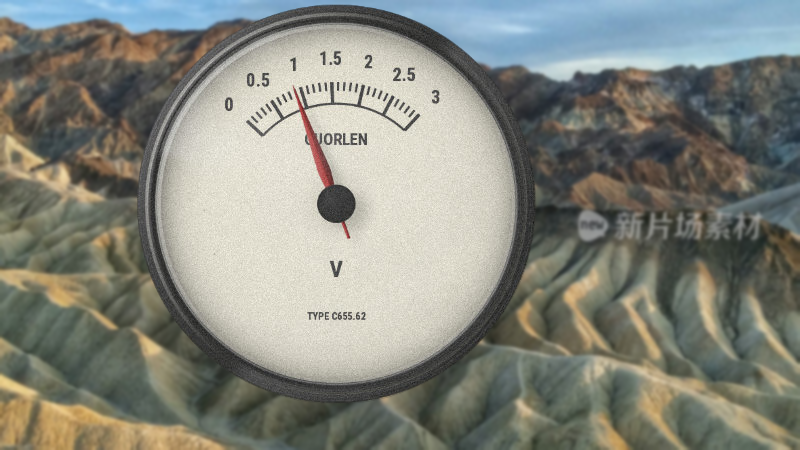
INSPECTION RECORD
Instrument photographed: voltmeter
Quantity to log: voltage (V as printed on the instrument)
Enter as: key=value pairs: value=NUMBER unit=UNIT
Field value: value=0.9 unit=V
